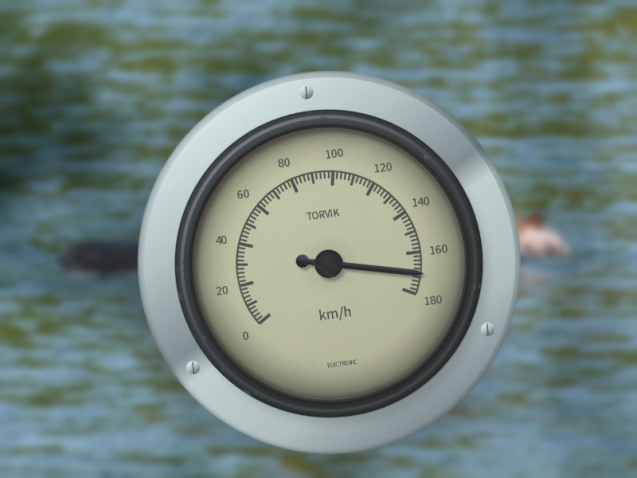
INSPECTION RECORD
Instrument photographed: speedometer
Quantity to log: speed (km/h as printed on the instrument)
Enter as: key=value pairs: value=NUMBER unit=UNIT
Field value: value=170 unit=km/h
